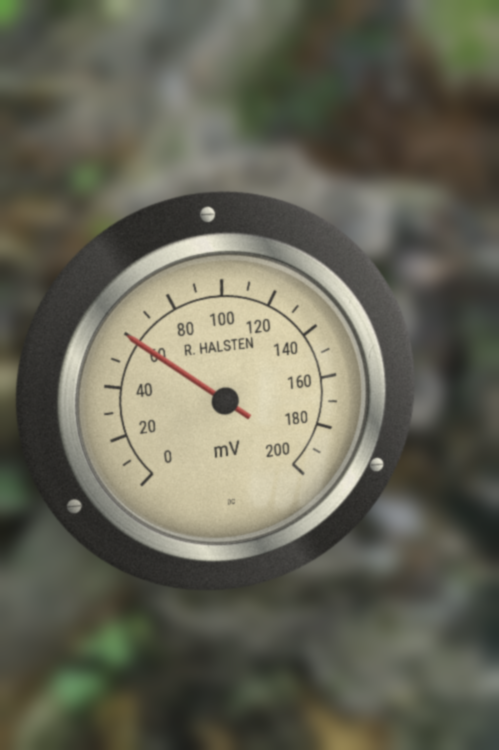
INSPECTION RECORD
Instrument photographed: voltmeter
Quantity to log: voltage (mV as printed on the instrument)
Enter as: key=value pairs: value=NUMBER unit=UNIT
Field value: value=60 unit=mV
